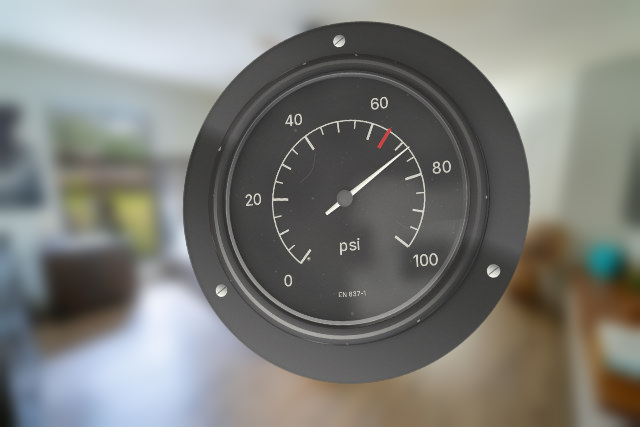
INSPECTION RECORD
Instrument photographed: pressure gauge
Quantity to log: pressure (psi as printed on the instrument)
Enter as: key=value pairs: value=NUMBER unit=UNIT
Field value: value=72.5 unit=psi
